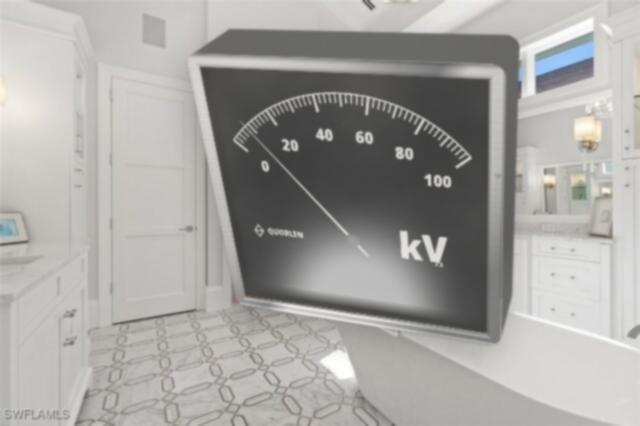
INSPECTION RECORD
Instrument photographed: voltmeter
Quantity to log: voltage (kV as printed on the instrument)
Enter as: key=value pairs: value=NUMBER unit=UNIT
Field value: value=10 unit=kV
